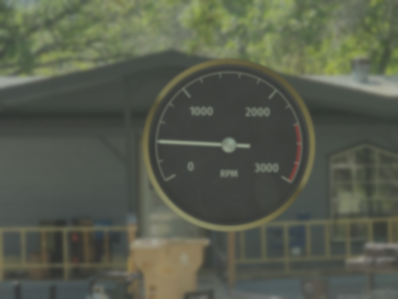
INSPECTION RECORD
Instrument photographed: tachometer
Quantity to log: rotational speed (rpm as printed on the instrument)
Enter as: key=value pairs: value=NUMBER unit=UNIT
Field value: value=400 unit=rpm
